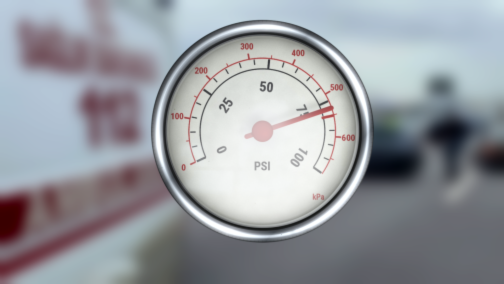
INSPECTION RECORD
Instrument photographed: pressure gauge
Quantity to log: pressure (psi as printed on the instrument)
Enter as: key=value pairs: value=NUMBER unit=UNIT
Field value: value=77.5 unit=psi
